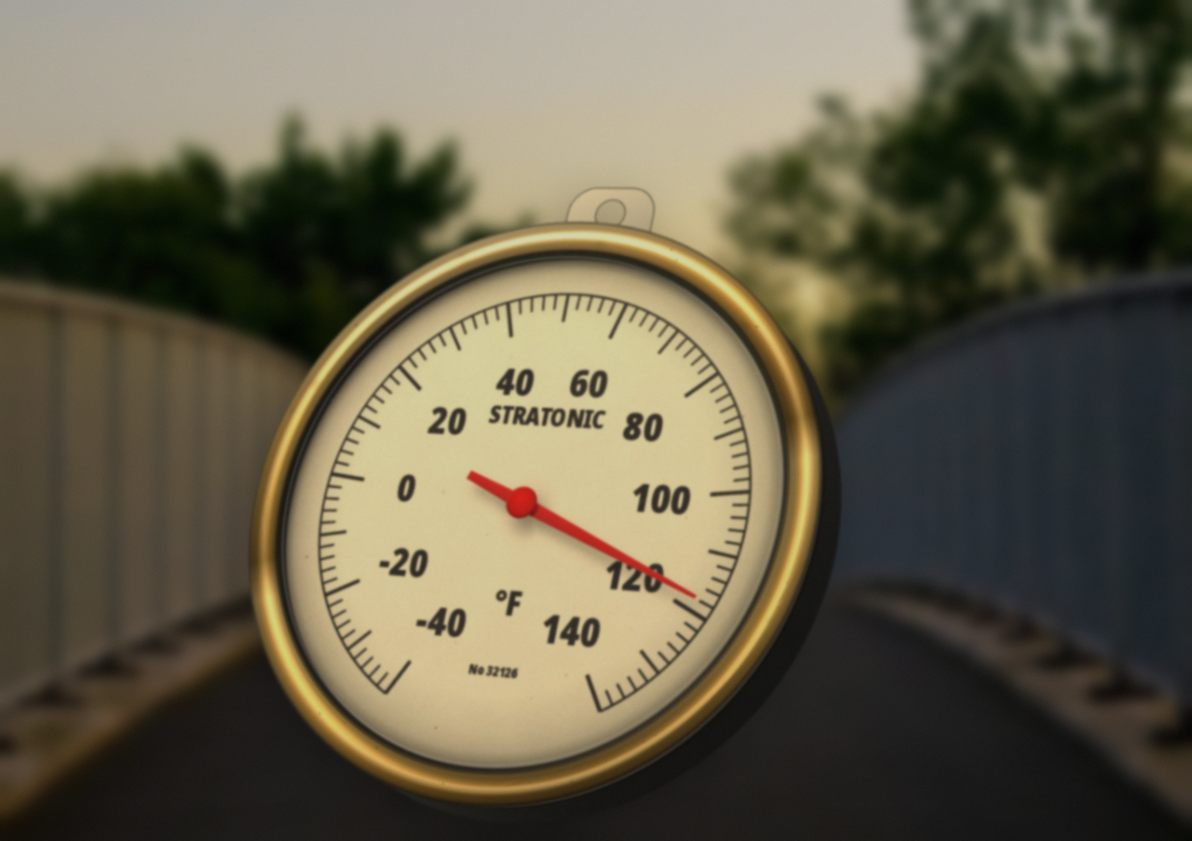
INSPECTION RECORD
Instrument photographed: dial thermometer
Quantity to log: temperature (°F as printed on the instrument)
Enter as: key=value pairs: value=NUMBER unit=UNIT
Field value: value=118 unit=°F
